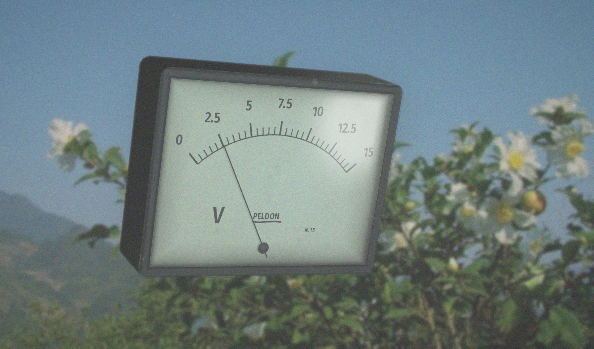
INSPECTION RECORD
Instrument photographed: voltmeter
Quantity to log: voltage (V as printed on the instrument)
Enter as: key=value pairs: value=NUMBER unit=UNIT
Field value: value=2.5 unit=V
